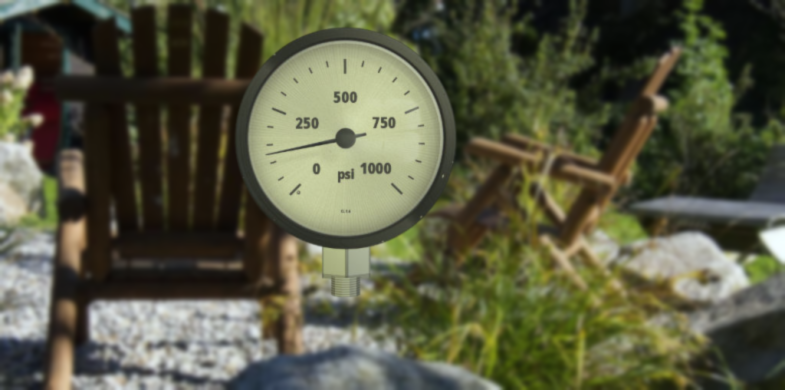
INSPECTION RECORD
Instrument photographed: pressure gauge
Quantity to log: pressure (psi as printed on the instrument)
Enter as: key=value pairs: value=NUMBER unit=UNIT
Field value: value=125 unit=psi
